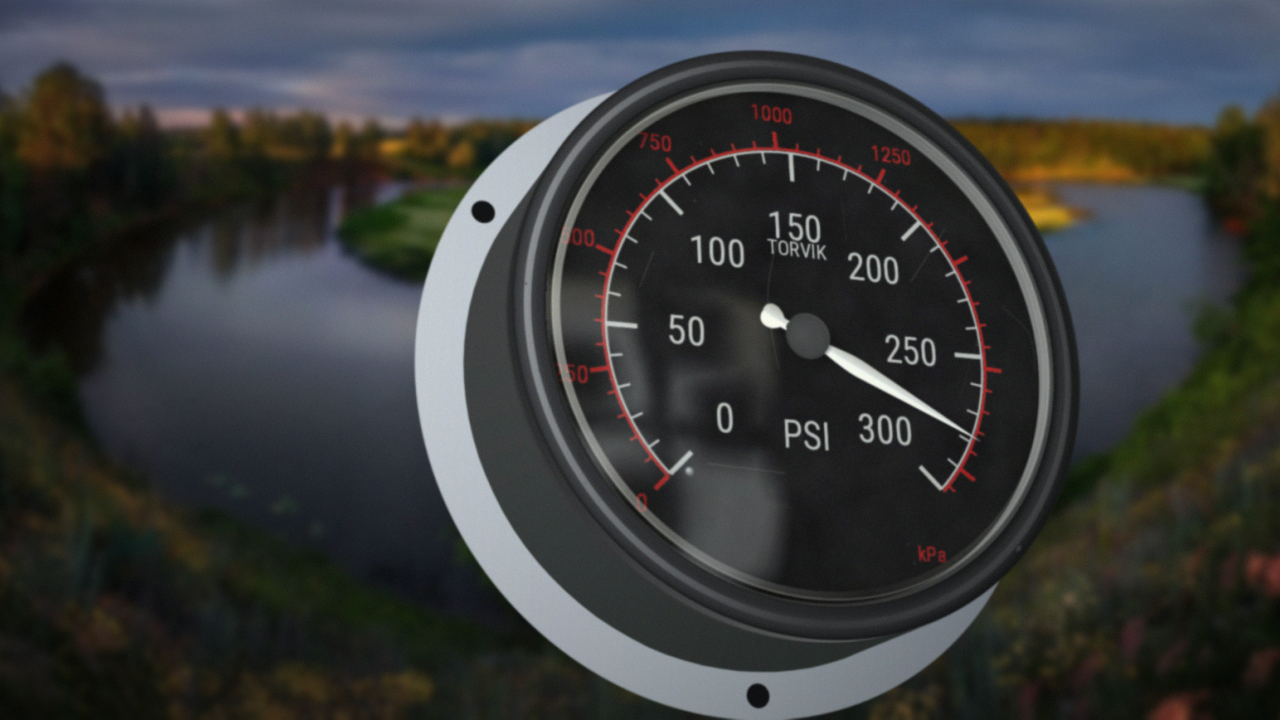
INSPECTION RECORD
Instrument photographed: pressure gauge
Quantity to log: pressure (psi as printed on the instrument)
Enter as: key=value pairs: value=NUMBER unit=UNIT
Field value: value=280 unit=psi
